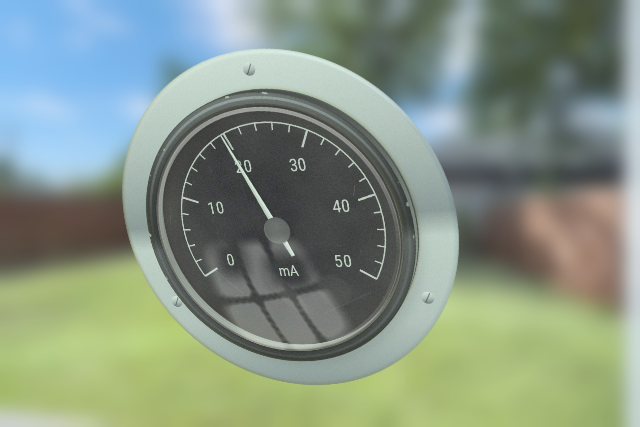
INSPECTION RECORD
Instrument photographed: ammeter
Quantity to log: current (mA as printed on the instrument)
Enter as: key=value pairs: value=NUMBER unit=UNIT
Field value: value=20 unit=mA
